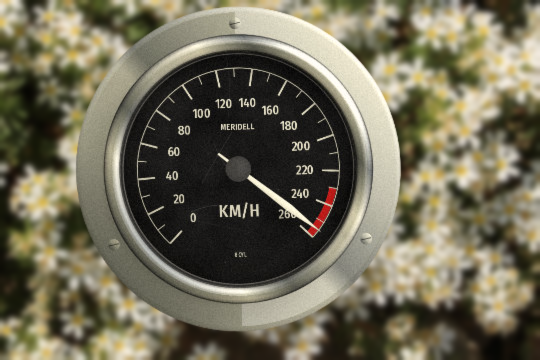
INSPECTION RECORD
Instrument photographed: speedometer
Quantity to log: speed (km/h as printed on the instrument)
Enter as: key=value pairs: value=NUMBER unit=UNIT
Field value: value=255 unit=km/h
